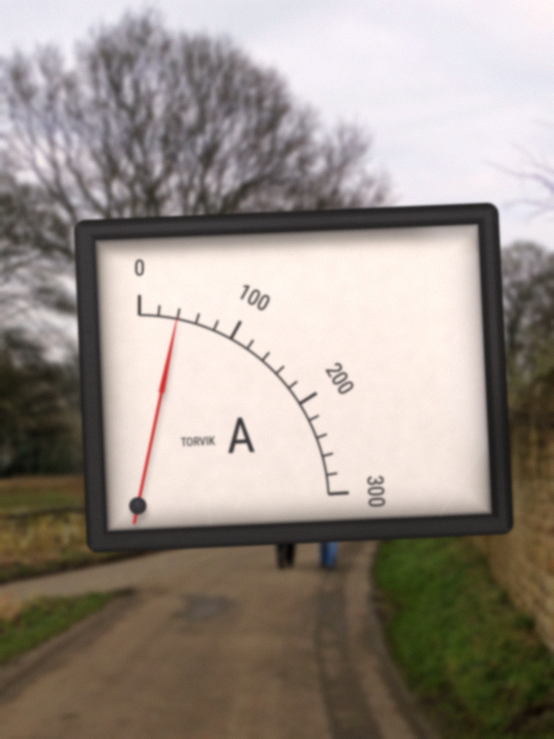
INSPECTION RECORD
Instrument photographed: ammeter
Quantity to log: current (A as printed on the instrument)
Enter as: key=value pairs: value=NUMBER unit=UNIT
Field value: value=40 unit=A
